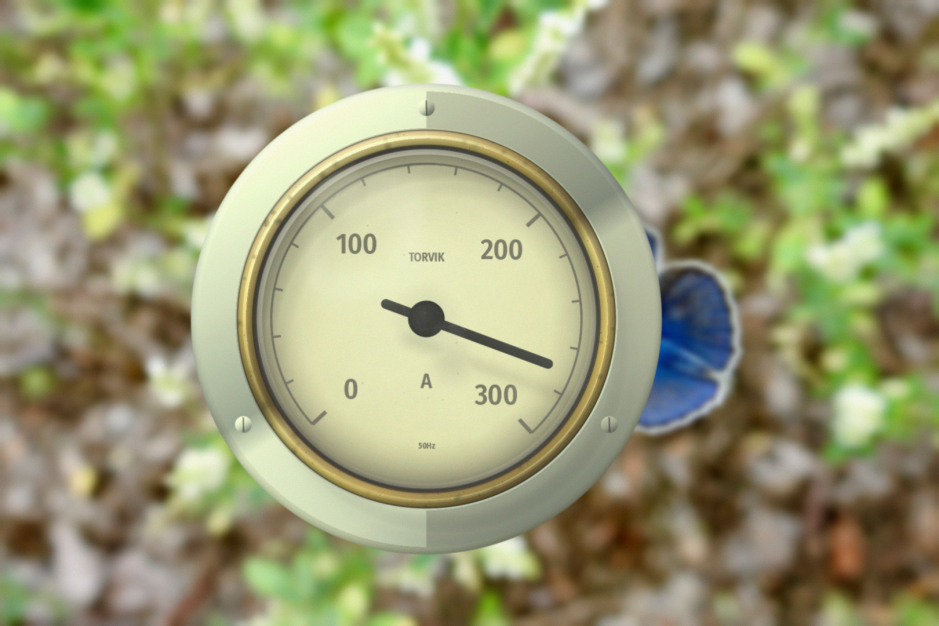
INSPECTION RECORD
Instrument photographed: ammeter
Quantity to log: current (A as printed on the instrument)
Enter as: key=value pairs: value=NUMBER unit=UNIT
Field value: value=270 unit=A
